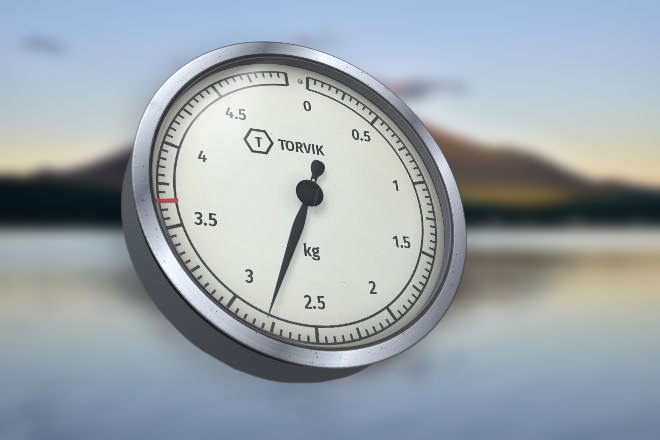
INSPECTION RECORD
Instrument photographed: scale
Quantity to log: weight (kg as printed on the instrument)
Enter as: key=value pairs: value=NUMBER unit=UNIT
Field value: value=2.8 unit=kg
